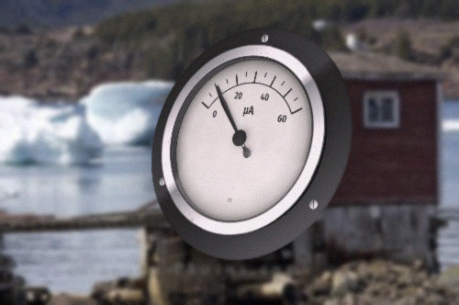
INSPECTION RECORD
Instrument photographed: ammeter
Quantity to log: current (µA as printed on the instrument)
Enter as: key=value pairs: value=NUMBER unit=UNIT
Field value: value=10 unit=µA
